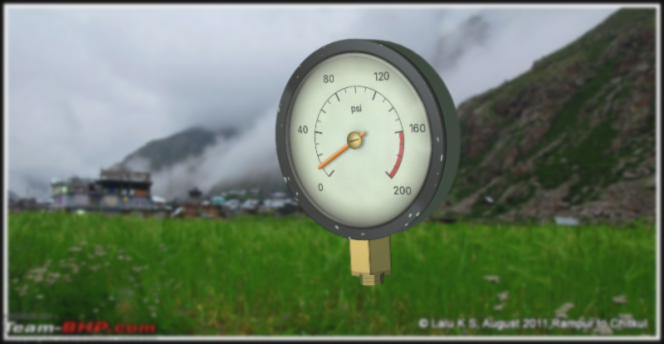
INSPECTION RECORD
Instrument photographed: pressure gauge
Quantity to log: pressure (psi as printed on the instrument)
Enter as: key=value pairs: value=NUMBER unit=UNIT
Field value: value=10 unit=psi
